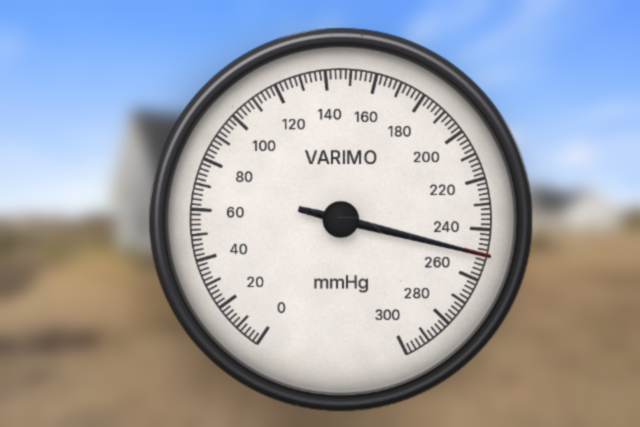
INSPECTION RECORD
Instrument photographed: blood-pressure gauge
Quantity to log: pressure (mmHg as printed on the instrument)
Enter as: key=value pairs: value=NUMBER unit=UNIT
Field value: value=250 unit=mmHg
